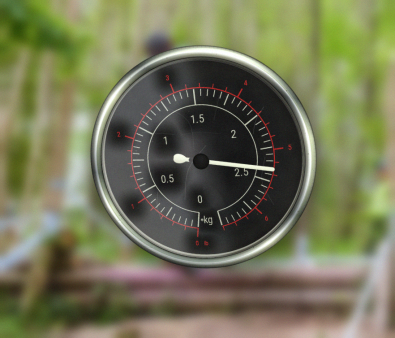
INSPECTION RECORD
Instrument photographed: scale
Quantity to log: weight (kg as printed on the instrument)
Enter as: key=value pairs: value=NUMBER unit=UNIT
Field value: value=2.4 unit=kg
